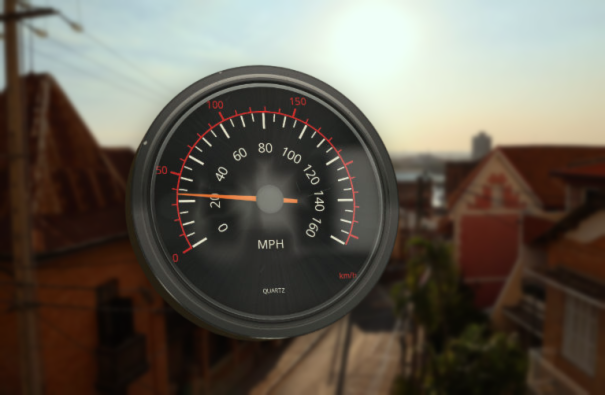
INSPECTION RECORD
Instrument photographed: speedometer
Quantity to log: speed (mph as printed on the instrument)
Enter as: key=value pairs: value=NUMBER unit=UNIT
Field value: value=22.5 unit=mph
